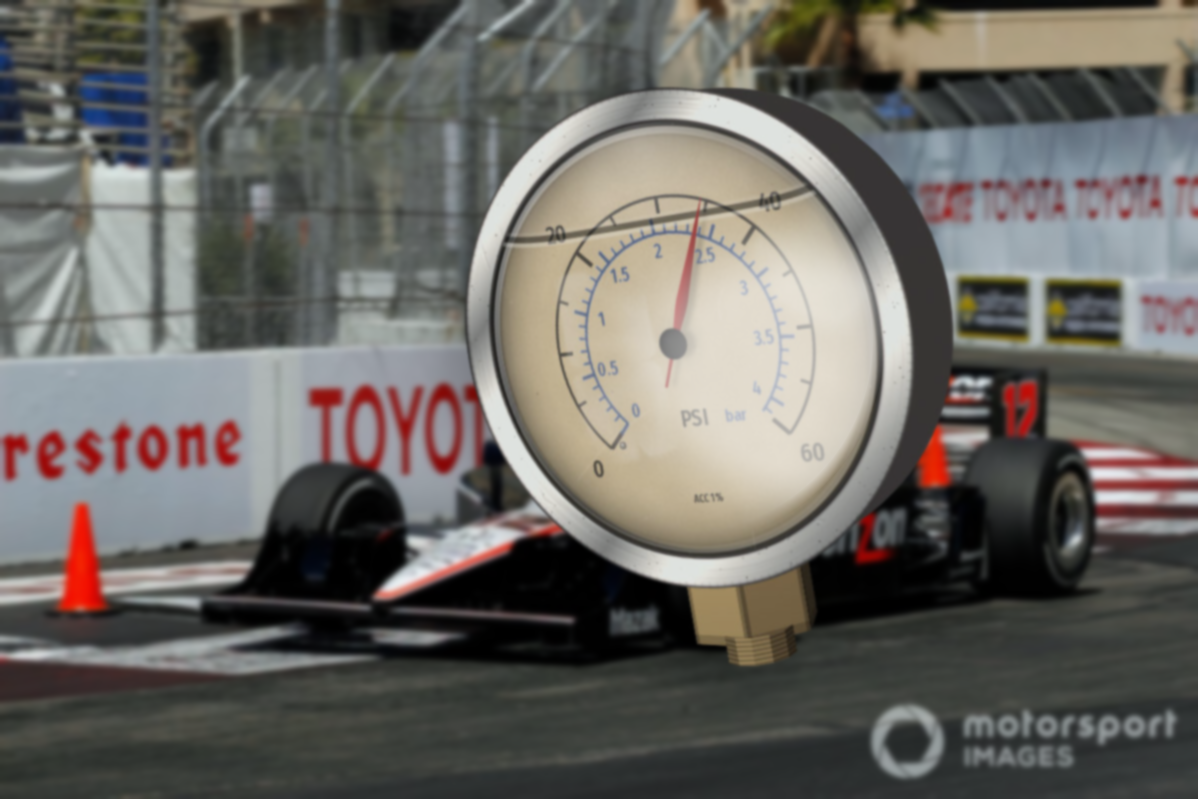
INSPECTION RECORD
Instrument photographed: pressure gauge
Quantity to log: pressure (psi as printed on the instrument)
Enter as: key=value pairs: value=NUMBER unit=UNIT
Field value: value=35 unit=psi
